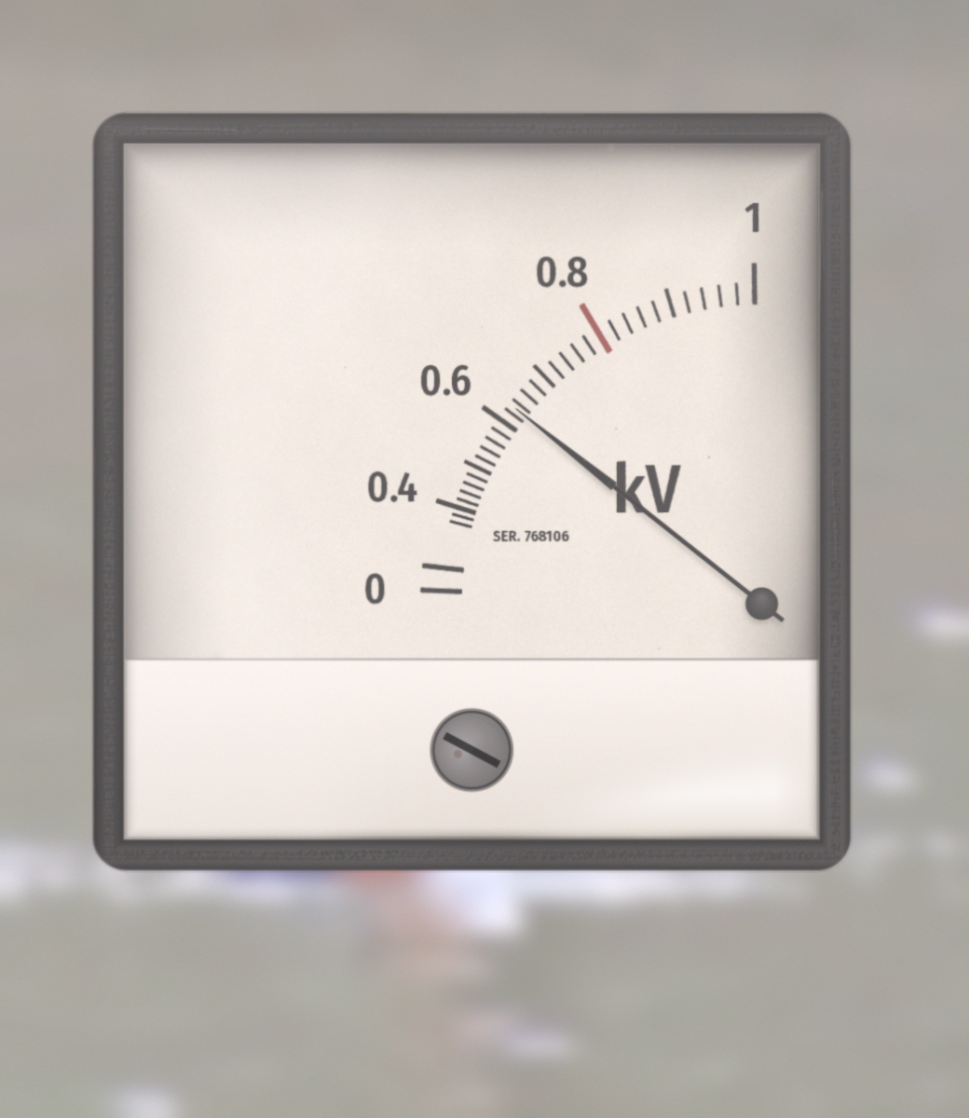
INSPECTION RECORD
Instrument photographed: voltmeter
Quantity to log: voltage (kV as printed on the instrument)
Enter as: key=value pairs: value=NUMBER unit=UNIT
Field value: value=0.63 unit=kV
